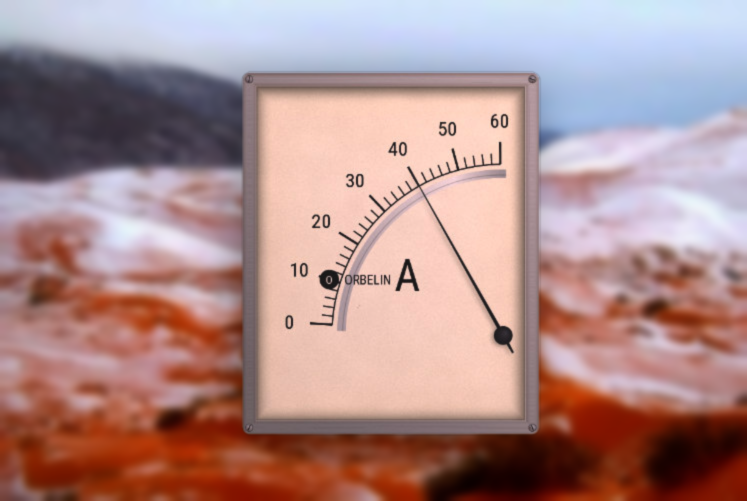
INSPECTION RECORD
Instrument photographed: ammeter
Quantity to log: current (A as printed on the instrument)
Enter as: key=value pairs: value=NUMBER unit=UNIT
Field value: value=40 unit=A
